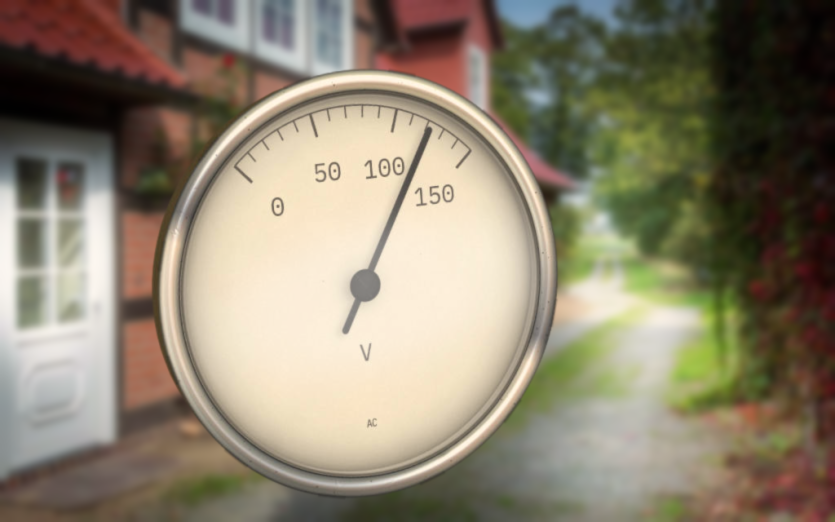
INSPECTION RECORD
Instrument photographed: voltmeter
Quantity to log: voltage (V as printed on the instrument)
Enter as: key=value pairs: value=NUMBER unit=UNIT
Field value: value=120 unit=V
